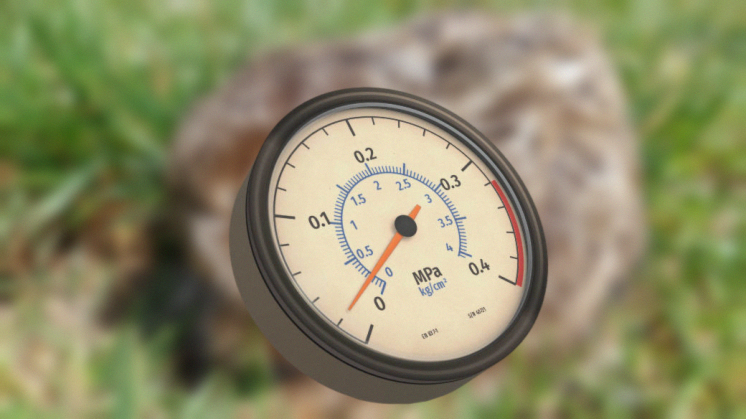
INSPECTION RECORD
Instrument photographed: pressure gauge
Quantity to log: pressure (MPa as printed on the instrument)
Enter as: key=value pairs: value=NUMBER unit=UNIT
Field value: value=0.02 unit=MPa
